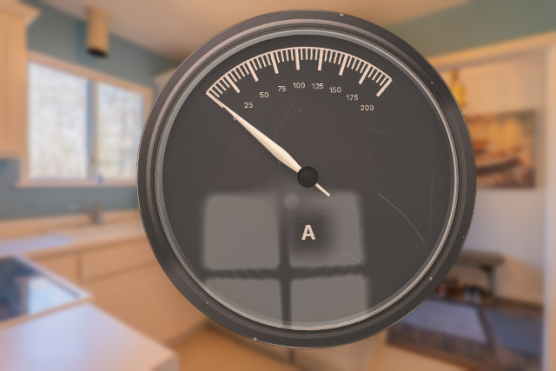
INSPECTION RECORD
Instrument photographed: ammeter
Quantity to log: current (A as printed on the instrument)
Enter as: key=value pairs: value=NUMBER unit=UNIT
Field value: value=0 unit=A
